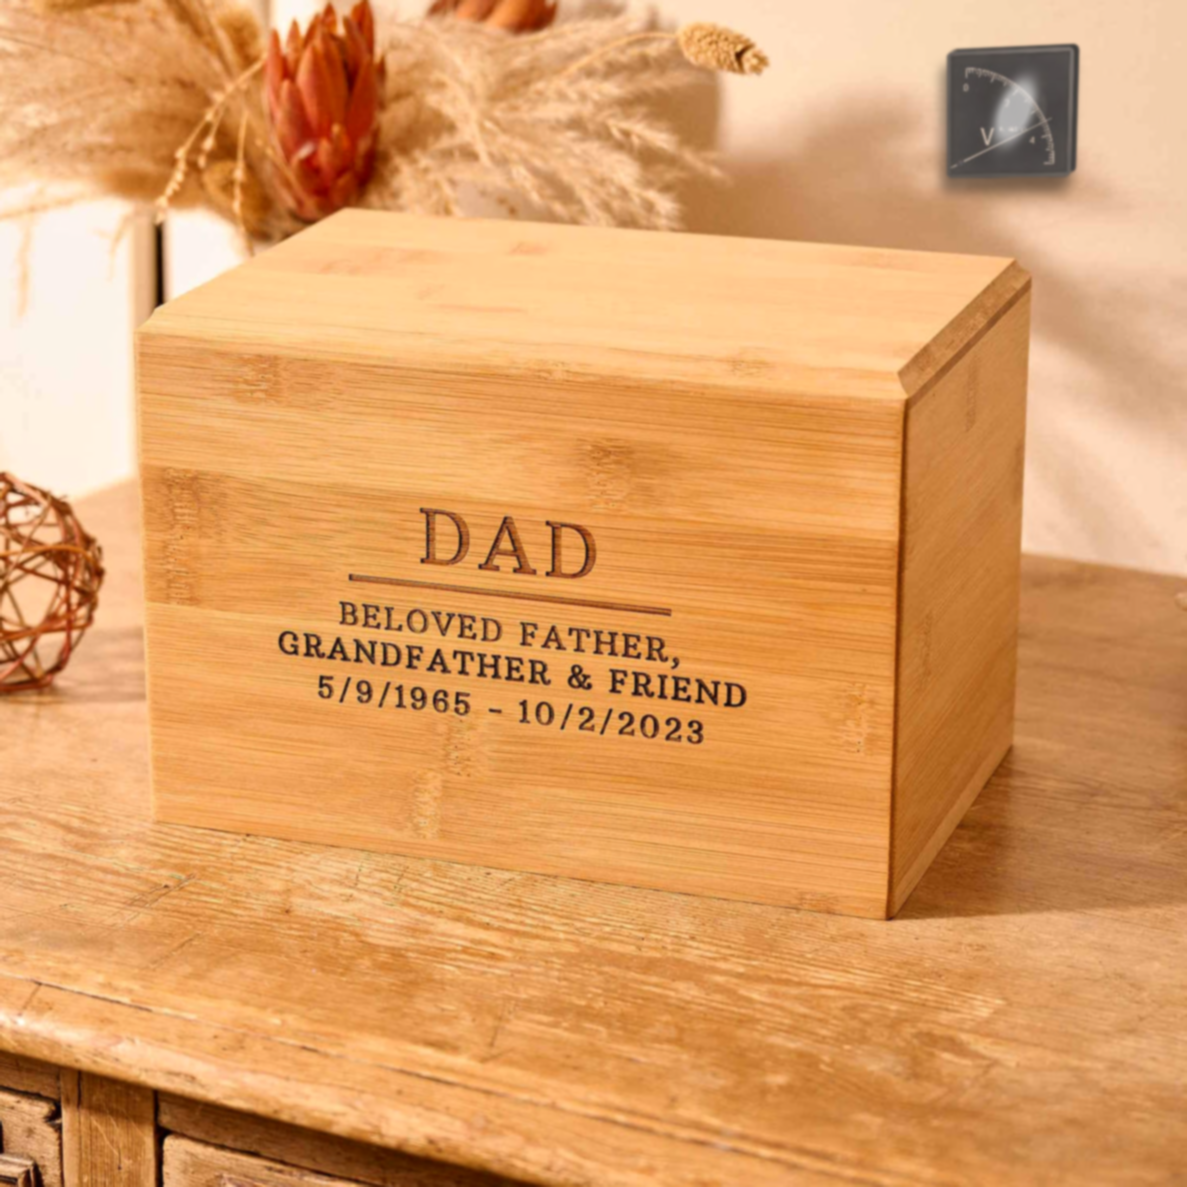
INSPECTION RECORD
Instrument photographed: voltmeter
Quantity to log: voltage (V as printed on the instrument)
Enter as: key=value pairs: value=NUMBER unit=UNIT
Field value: value=3.5 unit=V
